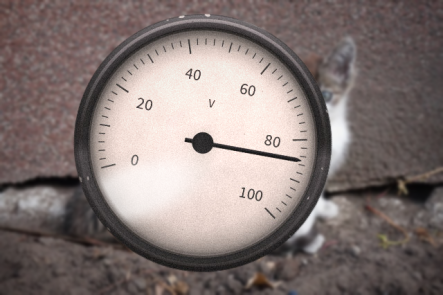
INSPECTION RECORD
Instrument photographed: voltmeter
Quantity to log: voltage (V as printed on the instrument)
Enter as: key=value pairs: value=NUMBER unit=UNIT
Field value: value=85 unit=V
